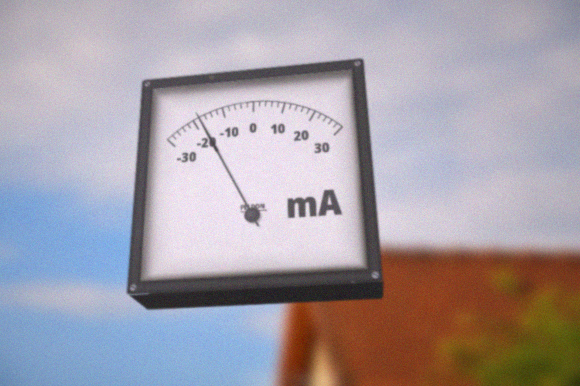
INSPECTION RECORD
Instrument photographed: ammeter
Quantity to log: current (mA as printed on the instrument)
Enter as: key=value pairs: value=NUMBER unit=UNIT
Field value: value=-18 unit=mA
